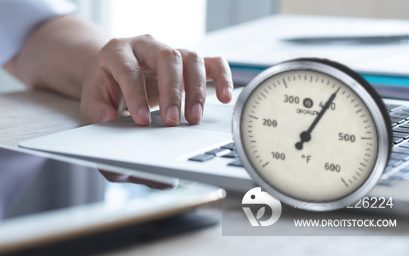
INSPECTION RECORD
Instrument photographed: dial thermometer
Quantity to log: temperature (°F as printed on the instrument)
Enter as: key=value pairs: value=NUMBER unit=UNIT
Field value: value=400 unit=°F
